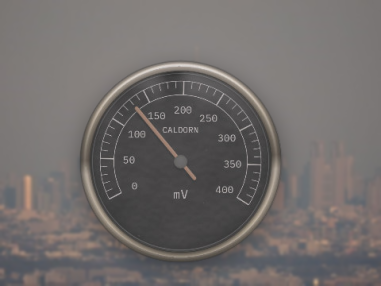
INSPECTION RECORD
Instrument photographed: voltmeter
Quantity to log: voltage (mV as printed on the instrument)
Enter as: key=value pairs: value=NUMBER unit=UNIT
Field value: value=130 unit=mV
